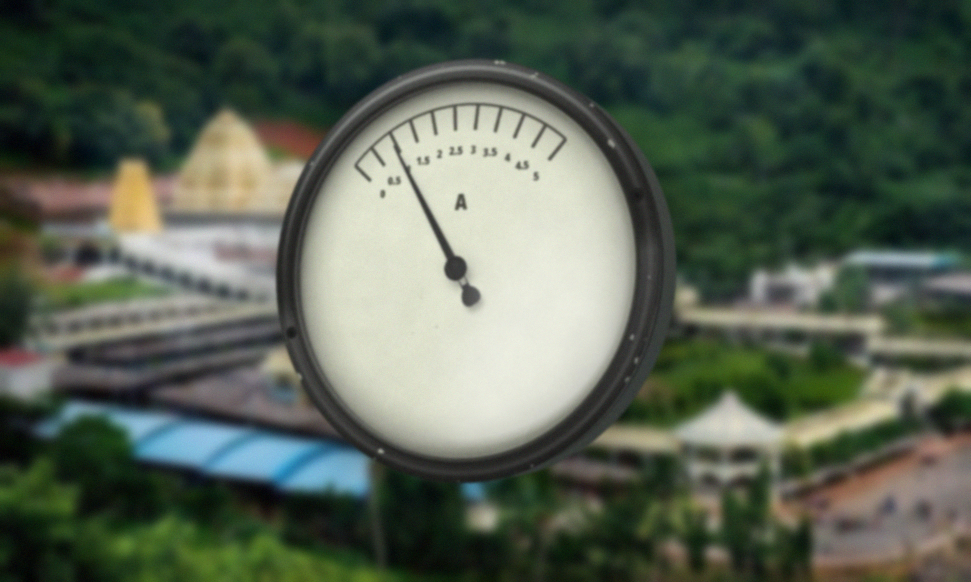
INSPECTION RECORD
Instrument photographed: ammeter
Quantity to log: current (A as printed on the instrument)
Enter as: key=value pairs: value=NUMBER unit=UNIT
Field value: value=1 unit=A
